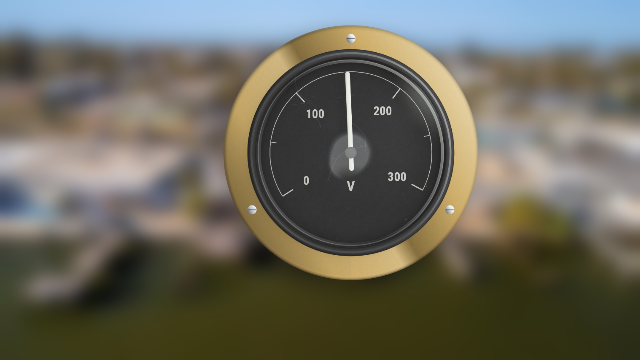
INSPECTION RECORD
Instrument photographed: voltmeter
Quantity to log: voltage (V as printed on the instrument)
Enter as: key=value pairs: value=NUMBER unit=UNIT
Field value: value=150 unit=V
